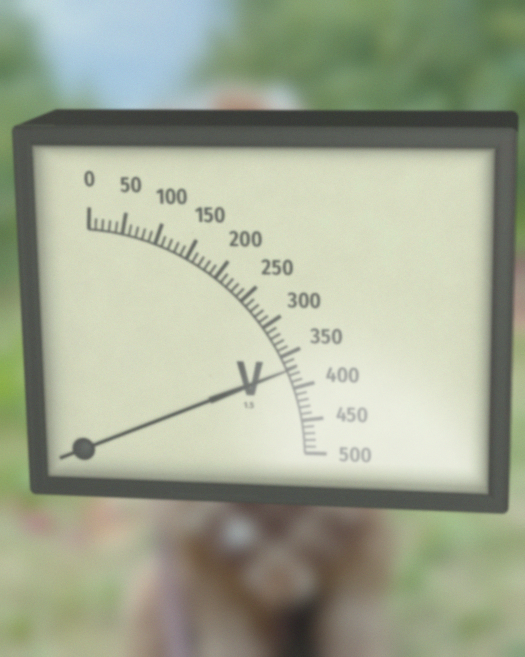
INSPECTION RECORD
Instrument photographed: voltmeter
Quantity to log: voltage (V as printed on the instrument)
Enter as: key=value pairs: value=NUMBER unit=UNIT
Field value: value=370 unit=V
